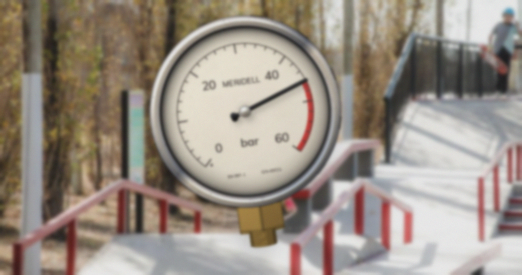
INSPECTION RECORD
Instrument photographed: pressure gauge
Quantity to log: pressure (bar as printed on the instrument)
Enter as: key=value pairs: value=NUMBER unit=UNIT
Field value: value=46 unit=bar
